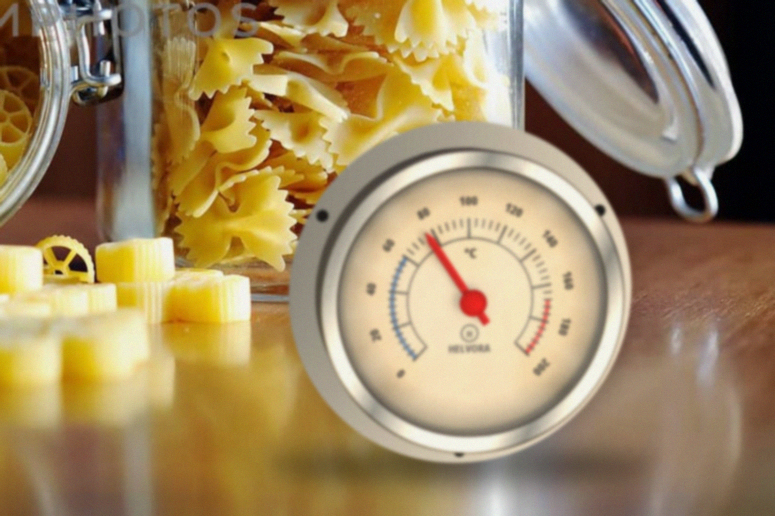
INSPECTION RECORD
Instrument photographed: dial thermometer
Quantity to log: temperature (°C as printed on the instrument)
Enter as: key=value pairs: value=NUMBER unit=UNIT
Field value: value=76 unit=°C
